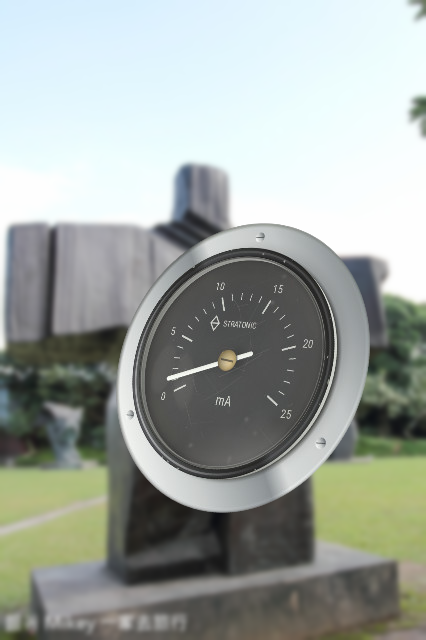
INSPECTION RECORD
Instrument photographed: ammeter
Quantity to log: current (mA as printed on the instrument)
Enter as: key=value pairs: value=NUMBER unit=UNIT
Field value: value=1 unit=mA
